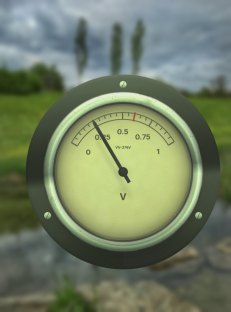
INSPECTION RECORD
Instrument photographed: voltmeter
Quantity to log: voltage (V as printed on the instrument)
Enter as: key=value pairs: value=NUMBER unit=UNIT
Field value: value=0.25 unit=V
